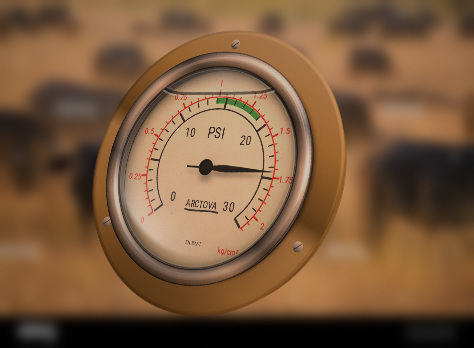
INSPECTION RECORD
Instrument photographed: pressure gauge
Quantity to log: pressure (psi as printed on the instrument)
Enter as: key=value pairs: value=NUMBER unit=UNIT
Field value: value=24.5 unit=psi
